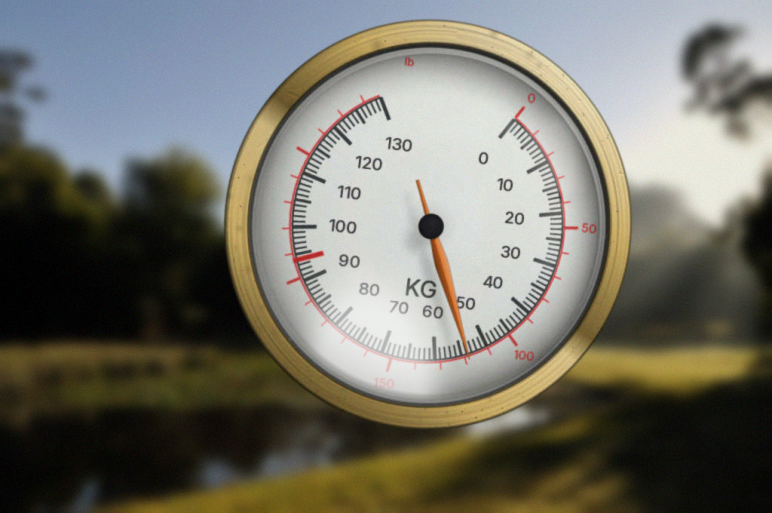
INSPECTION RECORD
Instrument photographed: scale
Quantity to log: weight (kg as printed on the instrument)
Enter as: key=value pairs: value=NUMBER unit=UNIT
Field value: value=54 unit=kg
